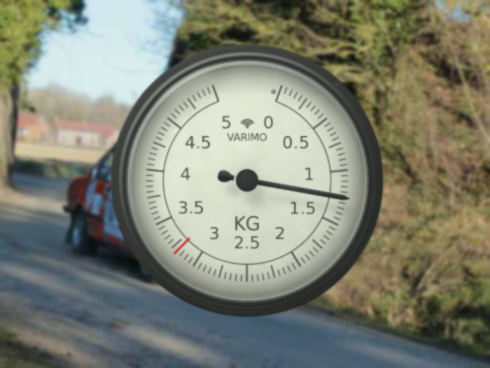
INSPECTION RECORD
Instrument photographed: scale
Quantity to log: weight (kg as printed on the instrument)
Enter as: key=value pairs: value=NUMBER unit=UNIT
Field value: value=1.25 unit=kg
